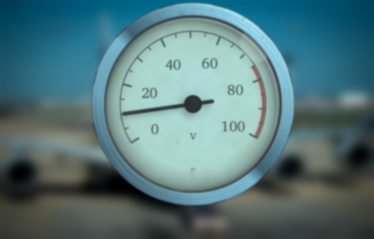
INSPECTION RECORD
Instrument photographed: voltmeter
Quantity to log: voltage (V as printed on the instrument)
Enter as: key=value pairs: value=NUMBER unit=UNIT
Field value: value=10 unit=V
